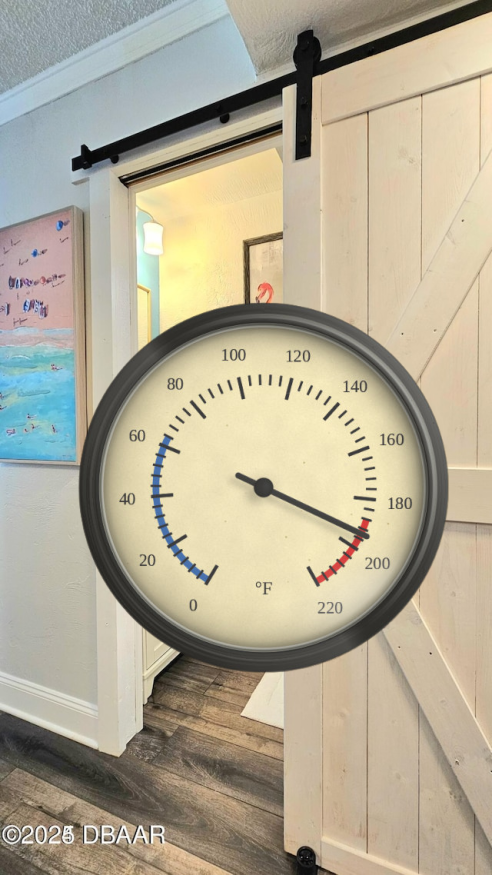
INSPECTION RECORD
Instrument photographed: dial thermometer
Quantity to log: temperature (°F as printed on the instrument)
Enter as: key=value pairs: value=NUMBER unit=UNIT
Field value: value=194 unit=°F
